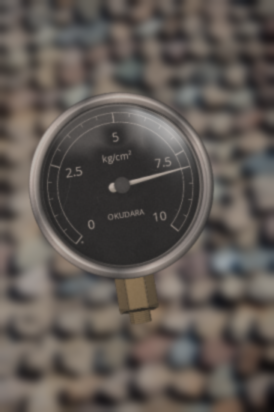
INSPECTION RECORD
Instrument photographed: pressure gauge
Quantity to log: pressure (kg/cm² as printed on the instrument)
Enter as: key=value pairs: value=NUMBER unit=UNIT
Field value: value=8 unit=kg/cm²
